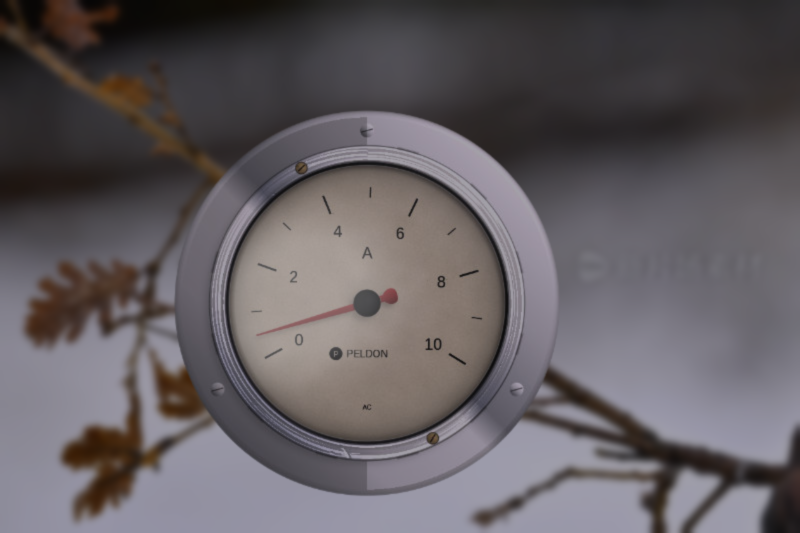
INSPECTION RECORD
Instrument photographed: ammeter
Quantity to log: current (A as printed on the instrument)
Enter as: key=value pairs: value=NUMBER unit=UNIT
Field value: value=0.5 unit=A
